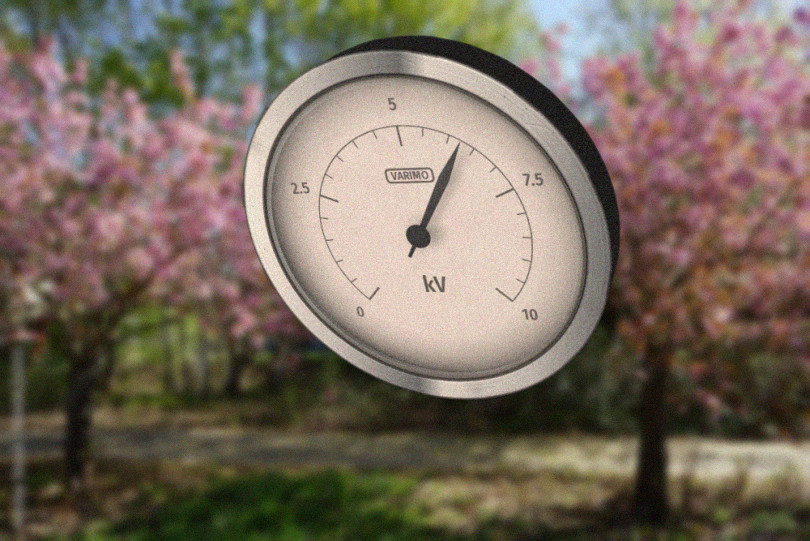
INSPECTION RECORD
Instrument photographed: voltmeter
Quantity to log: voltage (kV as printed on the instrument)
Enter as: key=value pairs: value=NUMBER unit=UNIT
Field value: value=6.25 unit=kV
